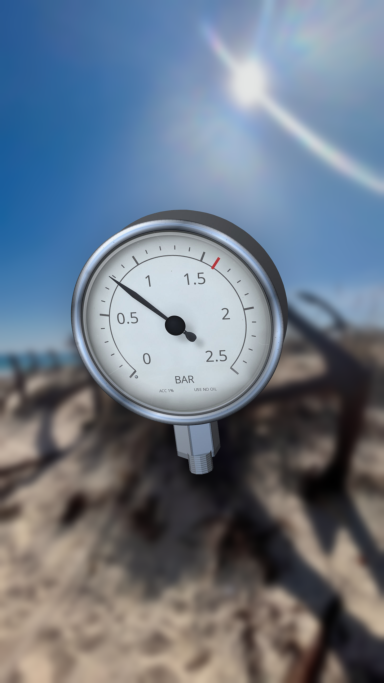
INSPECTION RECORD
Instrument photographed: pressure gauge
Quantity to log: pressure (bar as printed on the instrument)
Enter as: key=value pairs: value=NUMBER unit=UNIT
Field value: value=0.8 unit=bar
